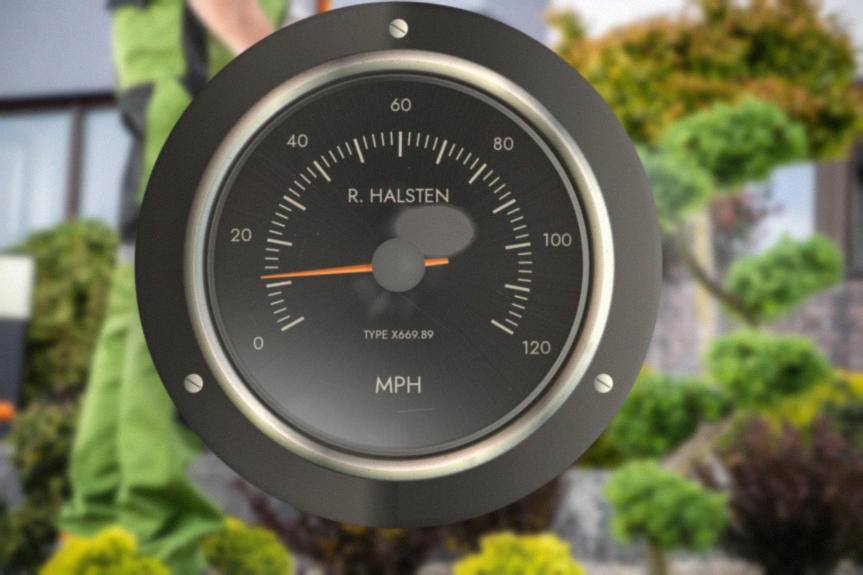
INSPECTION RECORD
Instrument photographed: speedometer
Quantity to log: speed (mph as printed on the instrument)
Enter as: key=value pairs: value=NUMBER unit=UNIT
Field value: value=12 unit=mph
